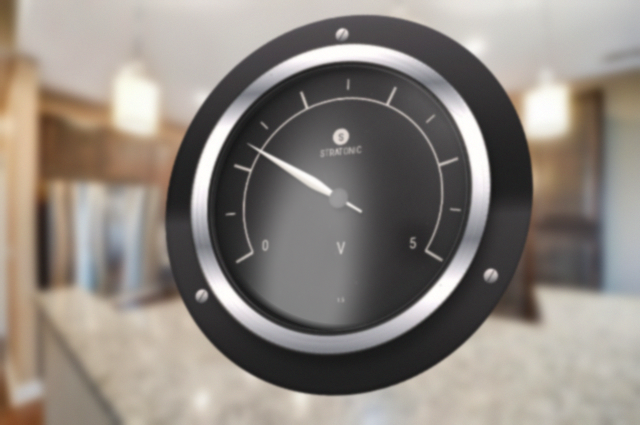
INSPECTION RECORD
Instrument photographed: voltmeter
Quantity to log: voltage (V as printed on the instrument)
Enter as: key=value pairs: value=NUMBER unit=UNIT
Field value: value=1.25 unit=V
